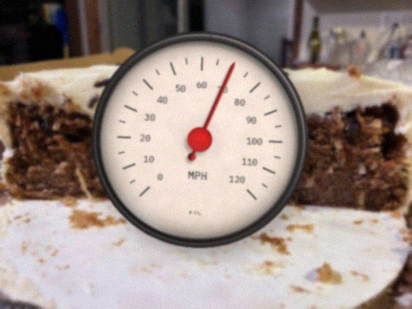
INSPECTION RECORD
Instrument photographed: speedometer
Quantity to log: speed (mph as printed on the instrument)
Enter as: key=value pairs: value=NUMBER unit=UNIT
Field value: value=70 unit=mph
